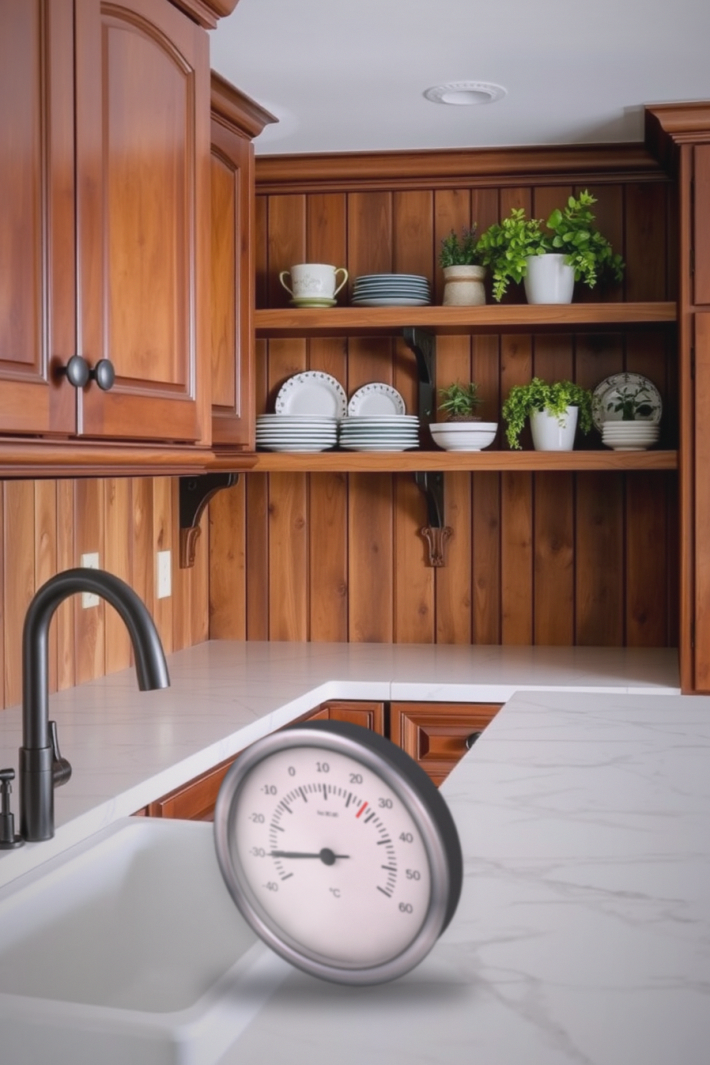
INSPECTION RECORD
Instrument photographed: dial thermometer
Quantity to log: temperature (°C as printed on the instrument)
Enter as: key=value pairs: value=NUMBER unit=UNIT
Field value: value=-30 unit=°C
